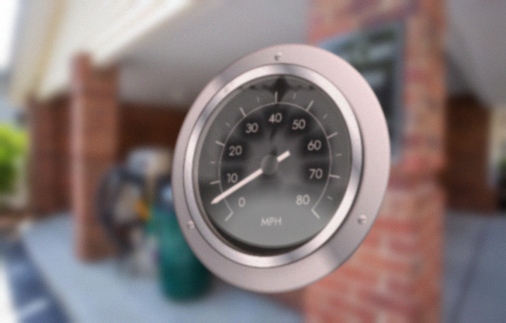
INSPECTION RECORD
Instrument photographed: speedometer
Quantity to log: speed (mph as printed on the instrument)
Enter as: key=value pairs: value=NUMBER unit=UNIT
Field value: value=5 unit=mph
